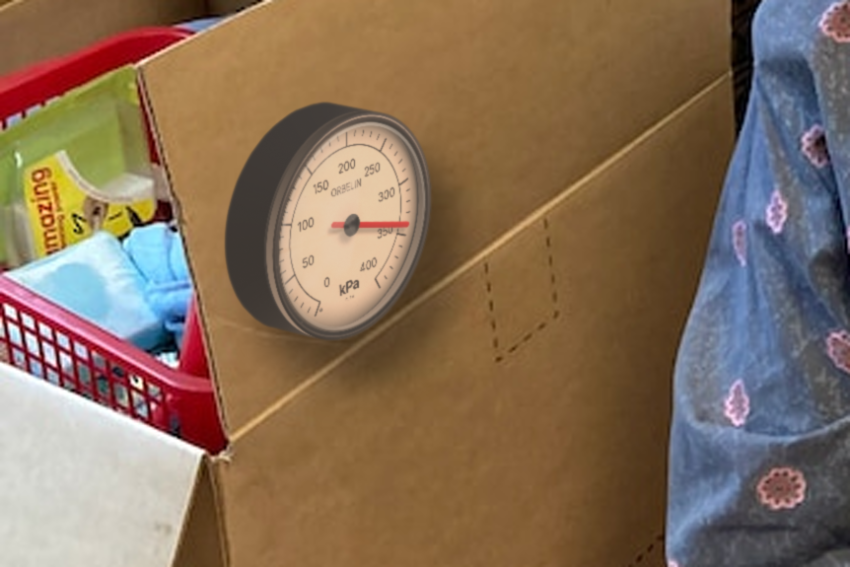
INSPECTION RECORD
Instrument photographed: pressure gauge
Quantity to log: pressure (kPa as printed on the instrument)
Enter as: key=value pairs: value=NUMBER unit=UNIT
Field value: value=340 unit=kPa
